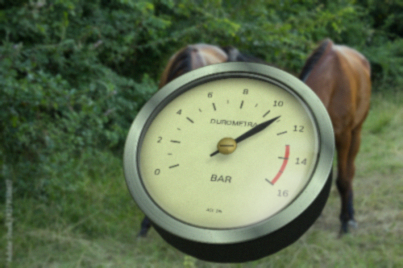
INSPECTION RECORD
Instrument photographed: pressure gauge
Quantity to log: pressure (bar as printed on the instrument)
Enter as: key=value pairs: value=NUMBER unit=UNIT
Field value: value=11 unit=bar
